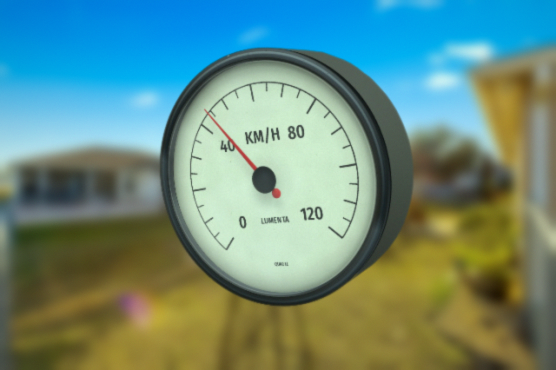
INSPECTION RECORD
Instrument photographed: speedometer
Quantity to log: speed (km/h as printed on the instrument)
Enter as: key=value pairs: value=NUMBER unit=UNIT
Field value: value=45 unit=km/h
